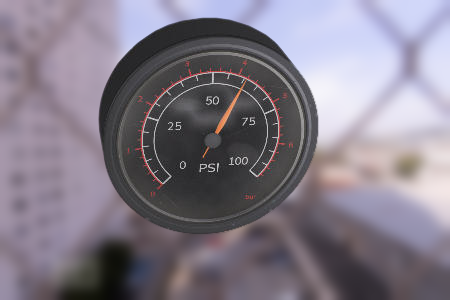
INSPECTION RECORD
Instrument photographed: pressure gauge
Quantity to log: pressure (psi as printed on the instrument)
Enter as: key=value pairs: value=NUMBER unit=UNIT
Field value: value=60 unit=psi
